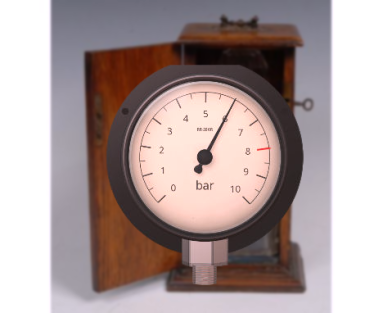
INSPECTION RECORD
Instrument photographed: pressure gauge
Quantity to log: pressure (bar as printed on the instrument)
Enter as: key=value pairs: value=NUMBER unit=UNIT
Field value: value=6 unit=bar
